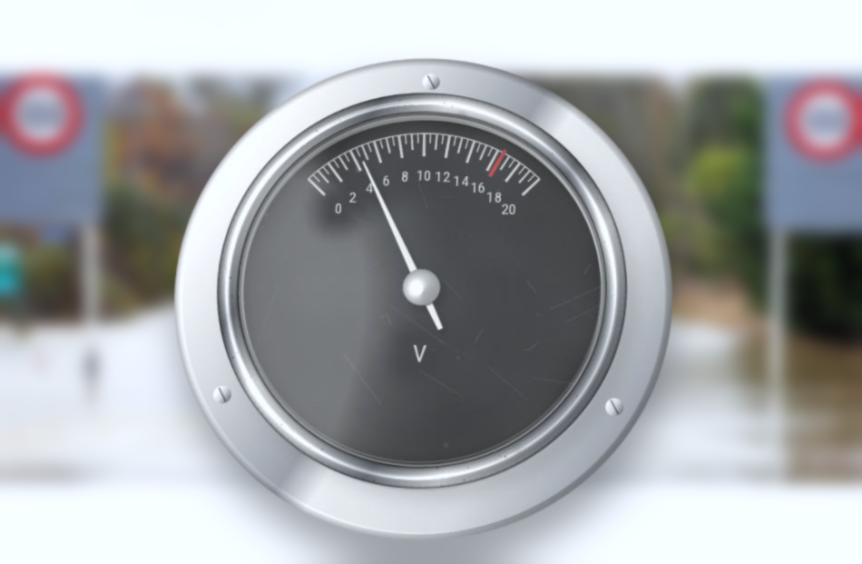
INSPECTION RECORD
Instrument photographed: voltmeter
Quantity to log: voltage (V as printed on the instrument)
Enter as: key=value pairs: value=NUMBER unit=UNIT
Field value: value=4.5 unit=V
